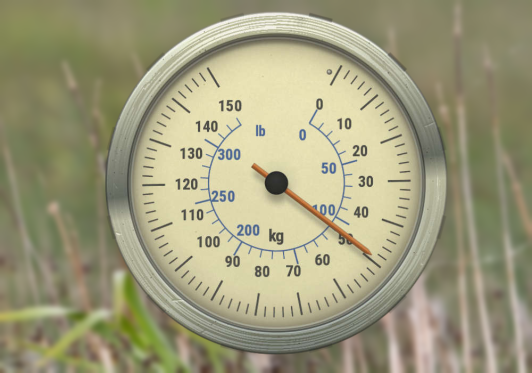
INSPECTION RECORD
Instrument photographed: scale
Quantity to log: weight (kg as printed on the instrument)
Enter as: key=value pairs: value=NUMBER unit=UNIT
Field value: value=49 unit=kg
